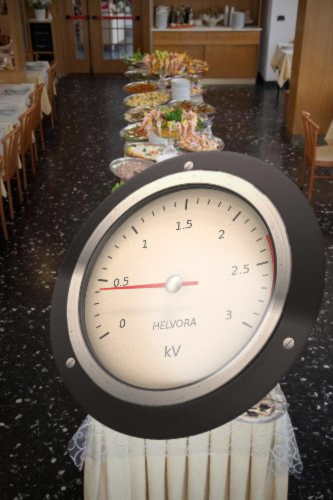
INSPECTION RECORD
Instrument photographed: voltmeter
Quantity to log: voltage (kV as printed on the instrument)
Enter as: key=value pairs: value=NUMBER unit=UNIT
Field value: value=0.4 unit=kV
